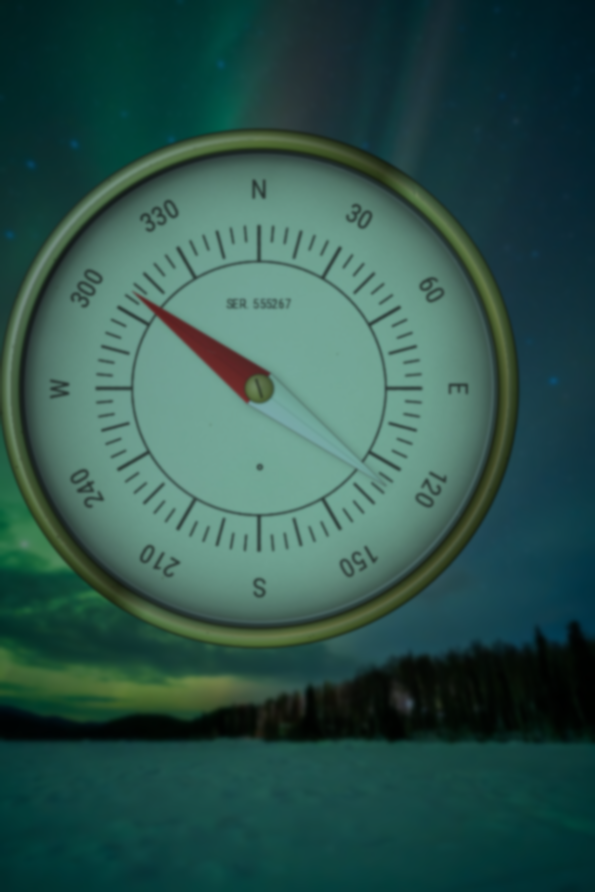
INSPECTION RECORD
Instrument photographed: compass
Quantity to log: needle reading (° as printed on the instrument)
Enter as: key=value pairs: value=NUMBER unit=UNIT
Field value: value=307.5 unit=°
